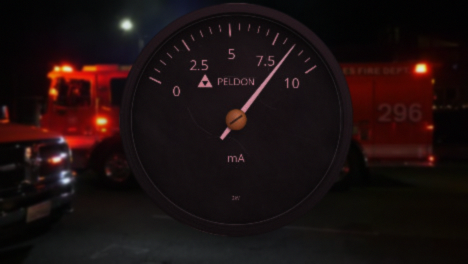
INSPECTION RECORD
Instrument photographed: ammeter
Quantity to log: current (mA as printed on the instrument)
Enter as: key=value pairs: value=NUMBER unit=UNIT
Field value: value=8.5 unit=mA
